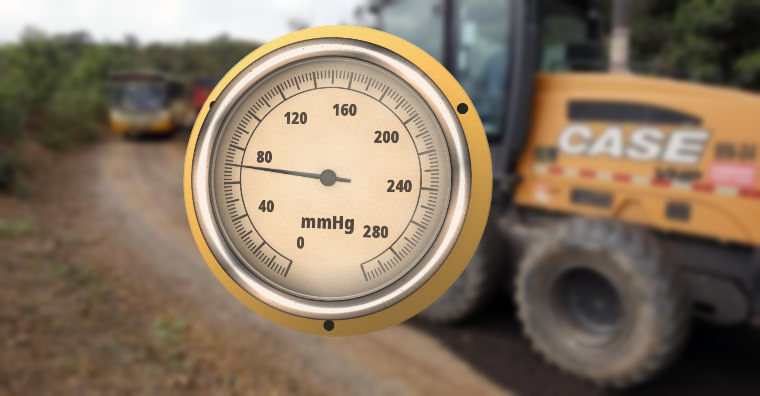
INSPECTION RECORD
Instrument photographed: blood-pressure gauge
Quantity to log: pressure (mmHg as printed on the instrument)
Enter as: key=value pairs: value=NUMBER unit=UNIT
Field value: value=70 unit=mmHg
